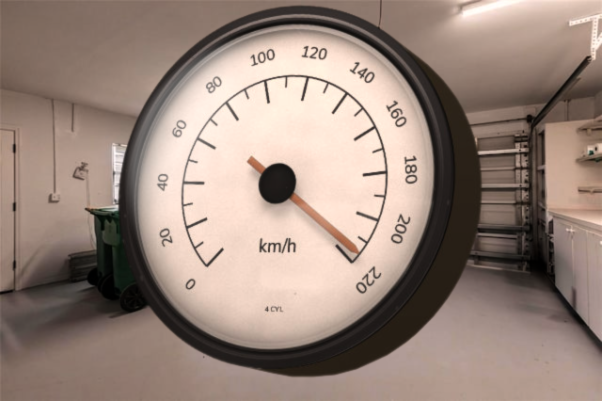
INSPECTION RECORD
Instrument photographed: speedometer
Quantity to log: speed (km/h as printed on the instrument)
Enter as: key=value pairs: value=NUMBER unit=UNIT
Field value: value=215 unit=km/h
